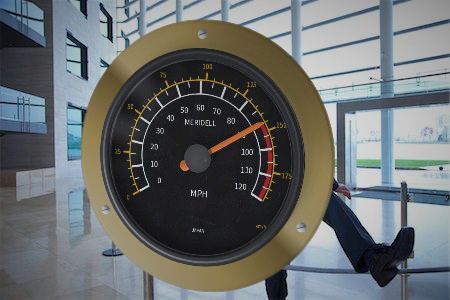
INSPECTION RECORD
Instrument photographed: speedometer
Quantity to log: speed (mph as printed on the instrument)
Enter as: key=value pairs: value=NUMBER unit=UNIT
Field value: value=90 unit=mph
